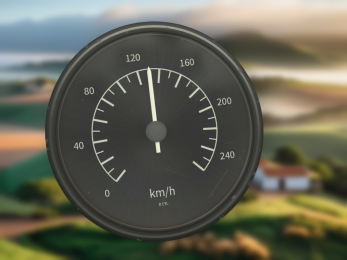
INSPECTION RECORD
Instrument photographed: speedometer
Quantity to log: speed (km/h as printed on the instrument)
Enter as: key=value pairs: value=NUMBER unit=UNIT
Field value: value=130 unit=km/h
